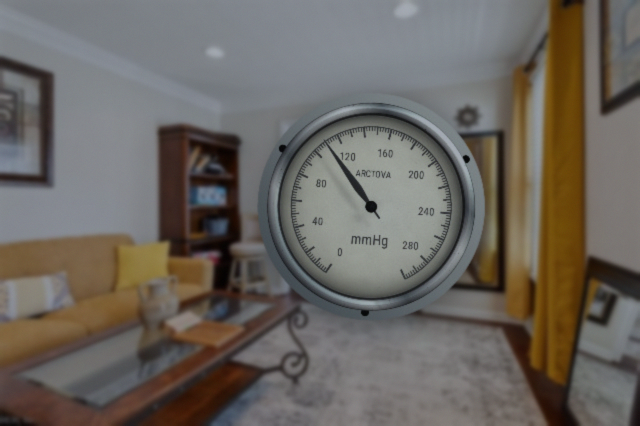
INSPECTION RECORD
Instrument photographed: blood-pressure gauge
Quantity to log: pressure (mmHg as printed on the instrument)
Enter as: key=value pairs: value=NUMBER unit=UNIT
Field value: value=110 unit=mmHg
